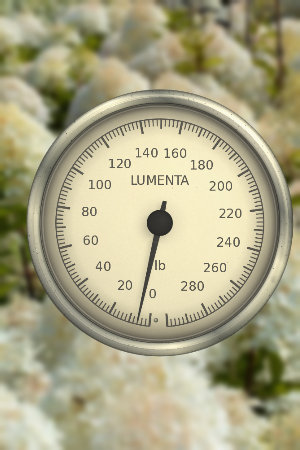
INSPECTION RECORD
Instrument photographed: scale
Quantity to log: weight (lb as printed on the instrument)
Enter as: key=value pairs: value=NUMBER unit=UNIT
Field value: value=6 unit=lb
